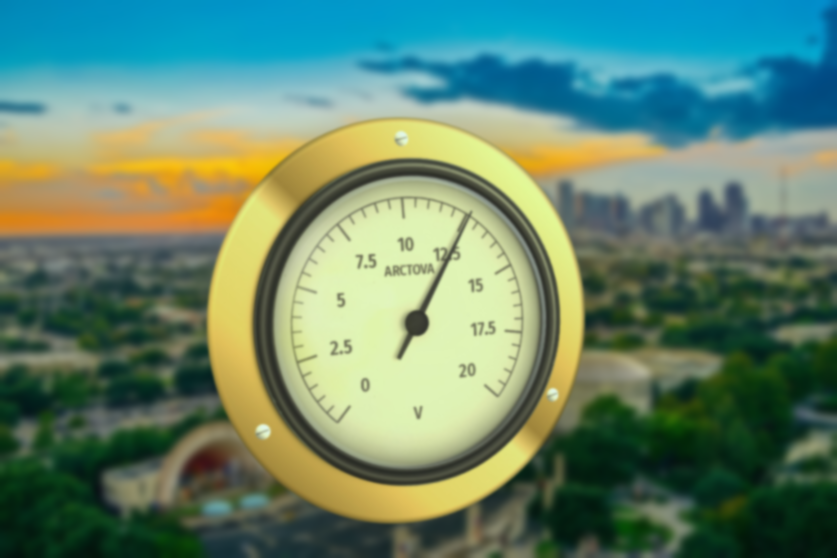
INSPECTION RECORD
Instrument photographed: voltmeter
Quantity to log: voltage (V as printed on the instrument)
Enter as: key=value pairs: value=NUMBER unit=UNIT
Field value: value=12.5 unit=V
